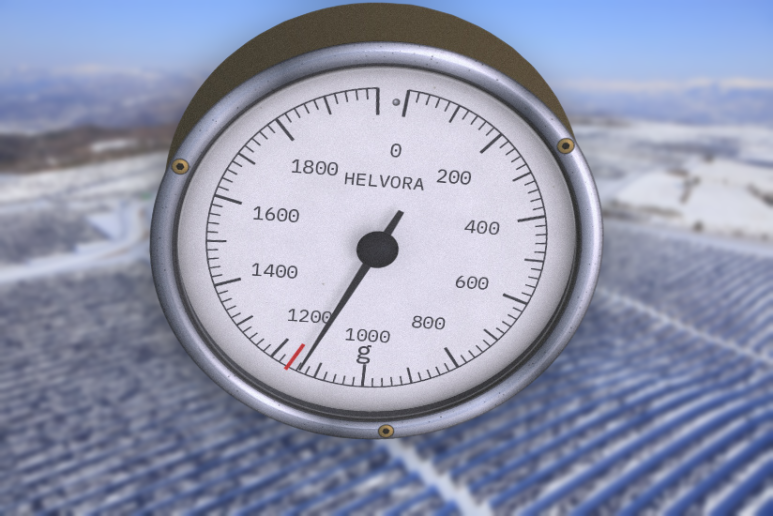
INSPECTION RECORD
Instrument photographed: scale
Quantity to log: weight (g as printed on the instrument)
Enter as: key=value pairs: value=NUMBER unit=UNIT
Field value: value=1140 unit=g
